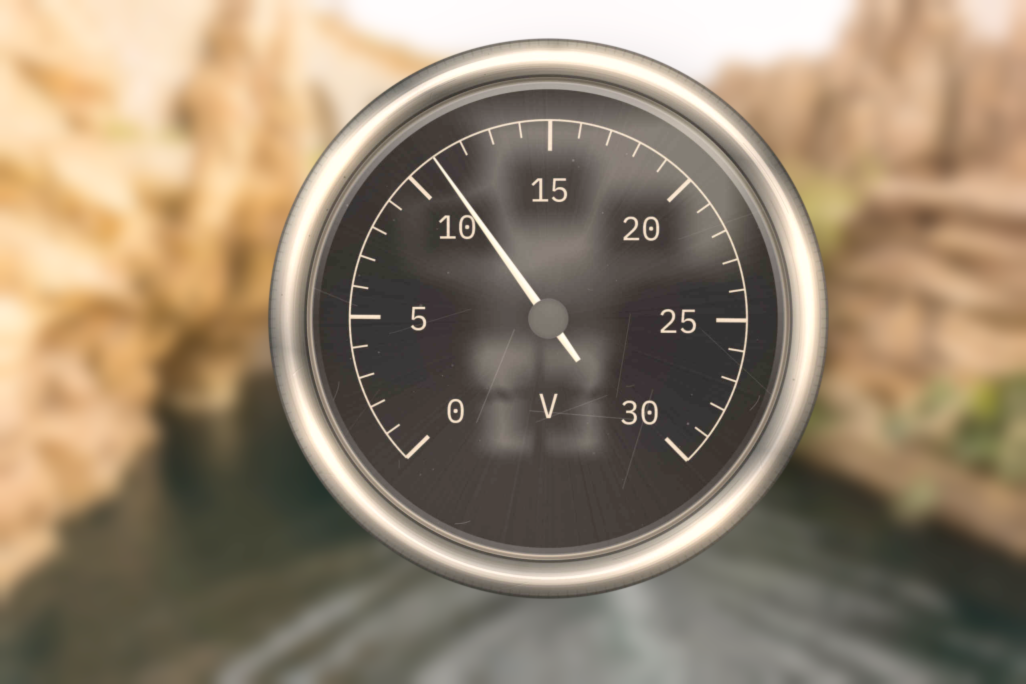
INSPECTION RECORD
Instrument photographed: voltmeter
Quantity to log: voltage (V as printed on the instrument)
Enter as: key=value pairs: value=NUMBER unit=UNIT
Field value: value=11 unit=V
